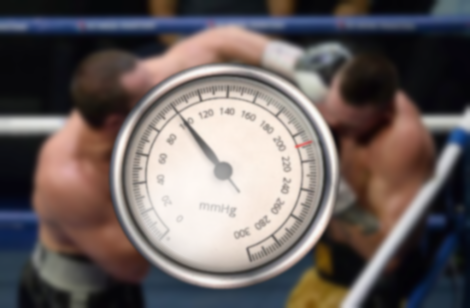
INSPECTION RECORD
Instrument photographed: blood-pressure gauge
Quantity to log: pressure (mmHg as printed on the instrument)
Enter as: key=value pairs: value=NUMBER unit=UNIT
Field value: value=100 unit=mmHg
